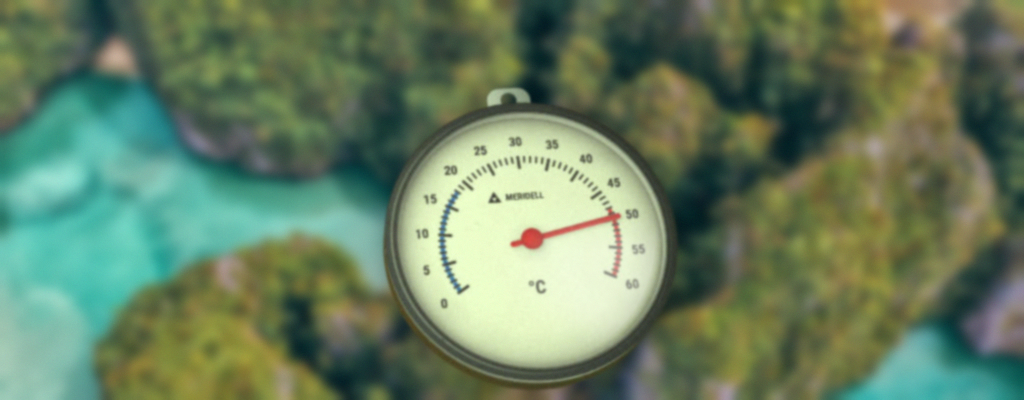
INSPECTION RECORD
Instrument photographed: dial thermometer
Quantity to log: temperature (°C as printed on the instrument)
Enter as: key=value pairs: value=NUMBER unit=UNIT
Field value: value=50 unit=°C
